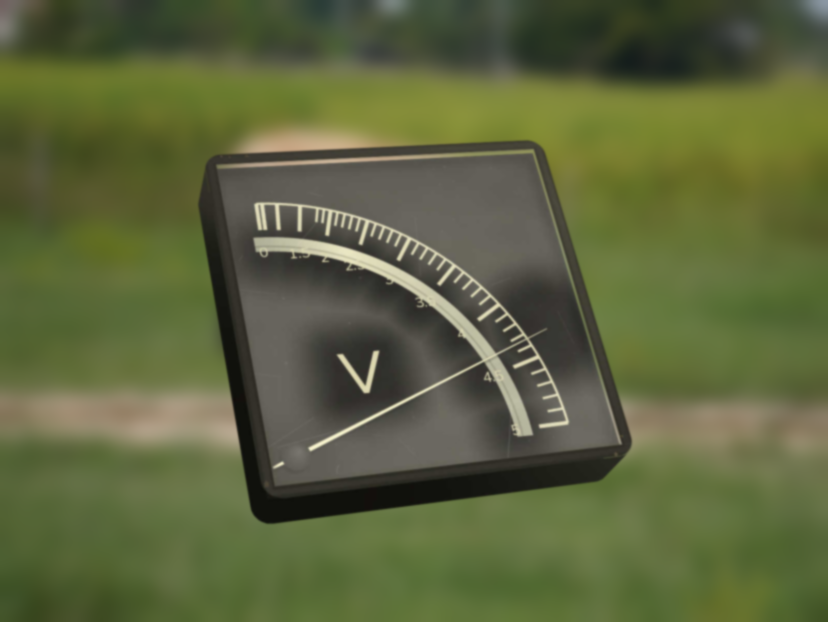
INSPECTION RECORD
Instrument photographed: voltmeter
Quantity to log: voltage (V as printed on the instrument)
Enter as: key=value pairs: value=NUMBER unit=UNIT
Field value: value=4.35 unit=V
